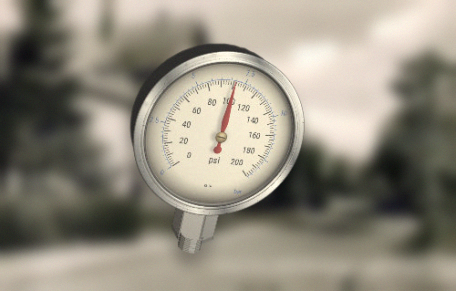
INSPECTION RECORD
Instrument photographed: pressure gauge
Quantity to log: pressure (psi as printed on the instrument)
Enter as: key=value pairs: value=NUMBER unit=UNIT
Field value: value=100 unit=psi
